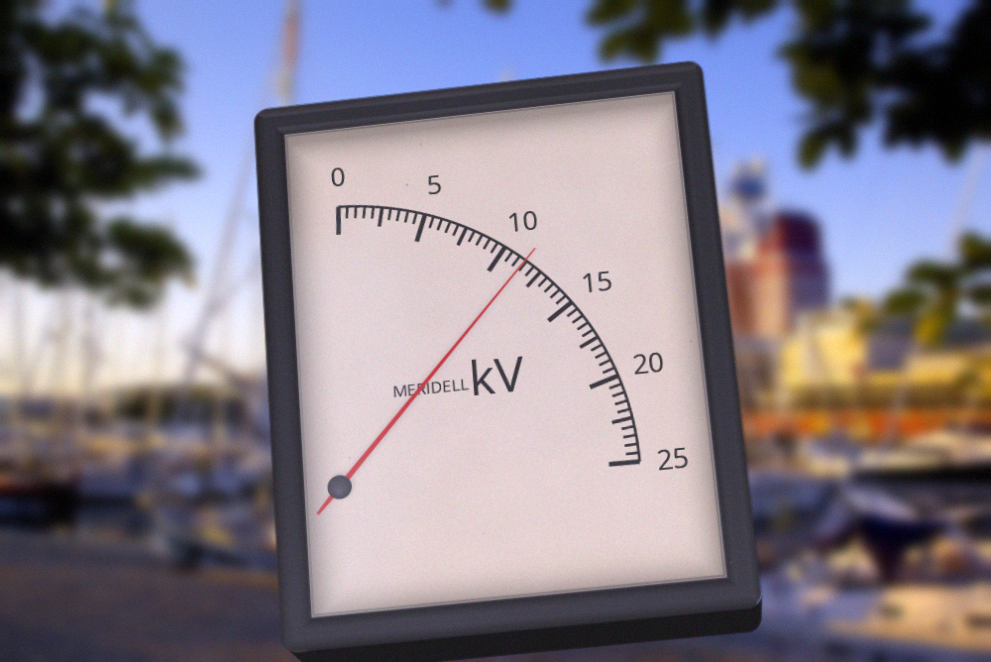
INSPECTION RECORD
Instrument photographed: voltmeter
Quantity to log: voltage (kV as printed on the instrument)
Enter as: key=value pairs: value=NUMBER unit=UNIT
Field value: value=11.5 unit=kV
